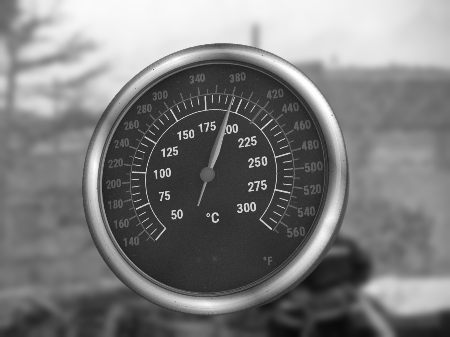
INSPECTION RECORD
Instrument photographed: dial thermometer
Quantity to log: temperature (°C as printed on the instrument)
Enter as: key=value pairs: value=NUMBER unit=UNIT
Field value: value=195 unit=°C
